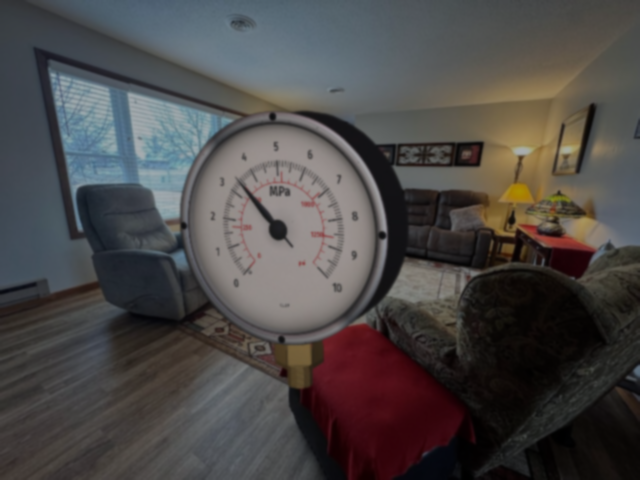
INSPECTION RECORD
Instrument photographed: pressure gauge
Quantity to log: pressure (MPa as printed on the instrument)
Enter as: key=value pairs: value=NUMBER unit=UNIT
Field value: value=3.5 unit=MPa
